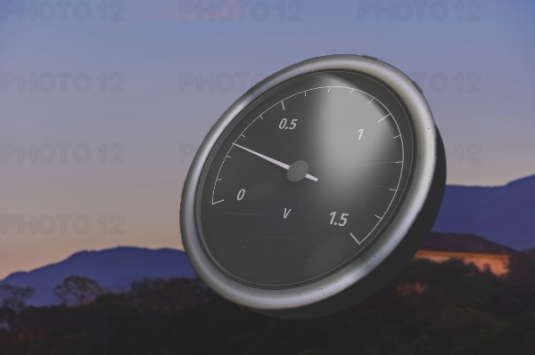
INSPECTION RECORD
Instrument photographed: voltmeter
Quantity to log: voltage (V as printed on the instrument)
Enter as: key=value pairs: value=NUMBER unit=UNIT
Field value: value=0.25 unit=V
